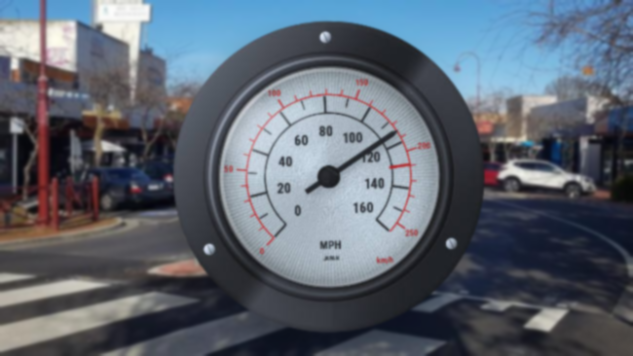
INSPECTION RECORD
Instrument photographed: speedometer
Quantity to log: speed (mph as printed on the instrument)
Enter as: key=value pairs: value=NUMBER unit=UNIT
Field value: value=115 unit=mph
